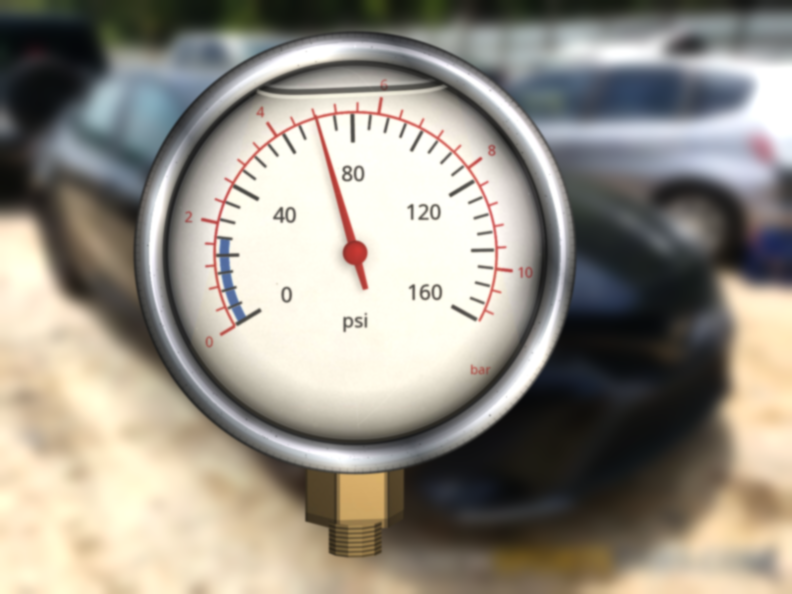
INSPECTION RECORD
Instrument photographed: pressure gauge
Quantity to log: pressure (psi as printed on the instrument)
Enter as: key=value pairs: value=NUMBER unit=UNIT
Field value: value=70 unit=psi
